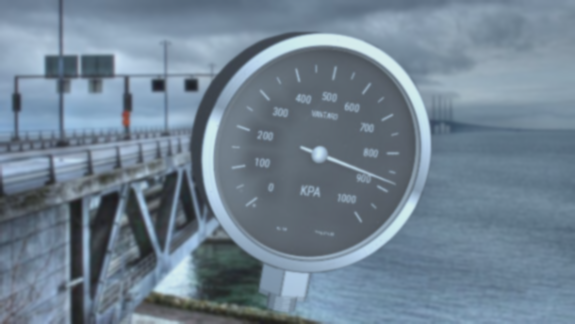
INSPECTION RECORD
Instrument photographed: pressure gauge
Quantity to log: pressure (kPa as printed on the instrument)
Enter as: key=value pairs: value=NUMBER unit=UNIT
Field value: value=875 unit=kPa
